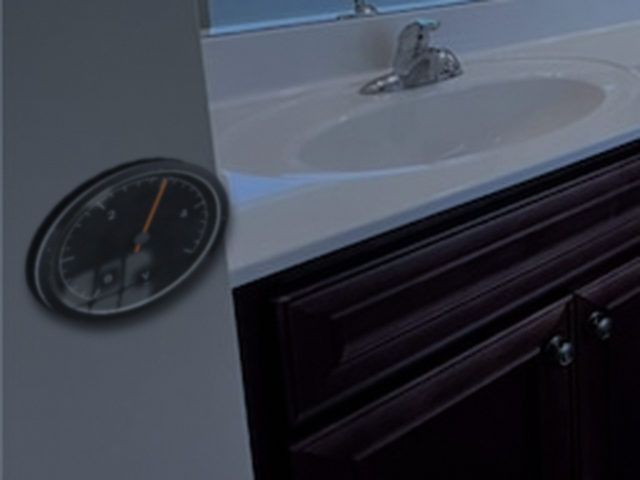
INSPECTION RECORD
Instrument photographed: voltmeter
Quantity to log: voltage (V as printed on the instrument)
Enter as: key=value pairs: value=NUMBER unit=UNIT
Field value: value=3 unit=V
